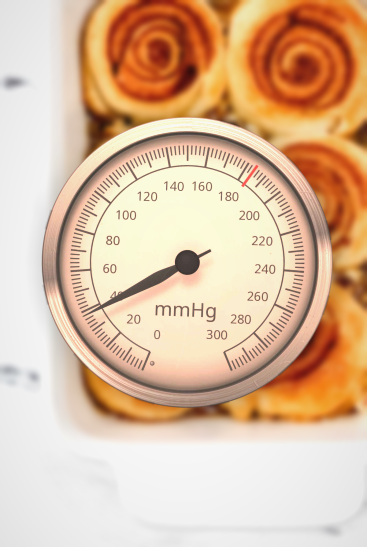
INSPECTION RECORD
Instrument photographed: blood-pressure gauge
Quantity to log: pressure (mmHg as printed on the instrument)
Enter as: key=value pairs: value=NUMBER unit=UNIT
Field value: value=38 unit=mmHg
